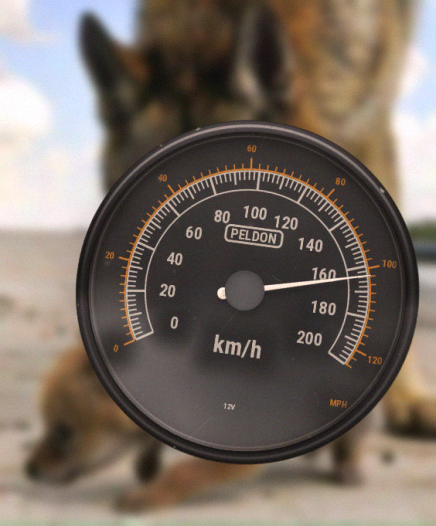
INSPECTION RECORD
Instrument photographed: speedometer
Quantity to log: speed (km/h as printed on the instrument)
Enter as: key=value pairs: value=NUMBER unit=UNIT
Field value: value=164 unit=km/h
